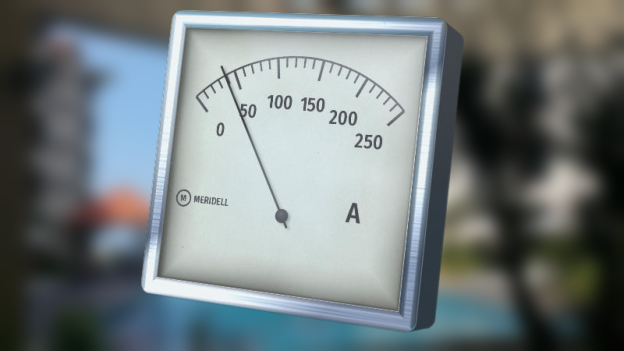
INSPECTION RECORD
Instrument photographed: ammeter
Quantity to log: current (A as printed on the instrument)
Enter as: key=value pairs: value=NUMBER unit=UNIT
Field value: value=40 unit=A
